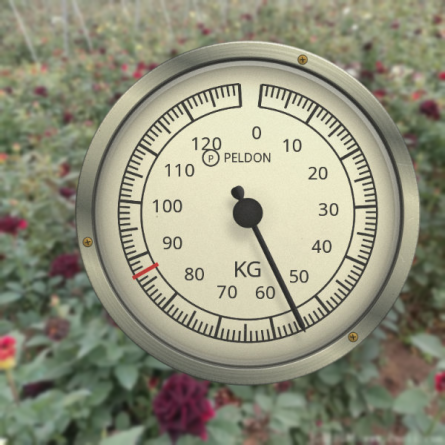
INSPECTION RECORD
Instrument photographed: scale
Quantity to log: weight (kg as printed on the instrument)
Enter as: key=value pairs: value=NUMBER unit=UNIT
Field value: value=55 unit=kg
